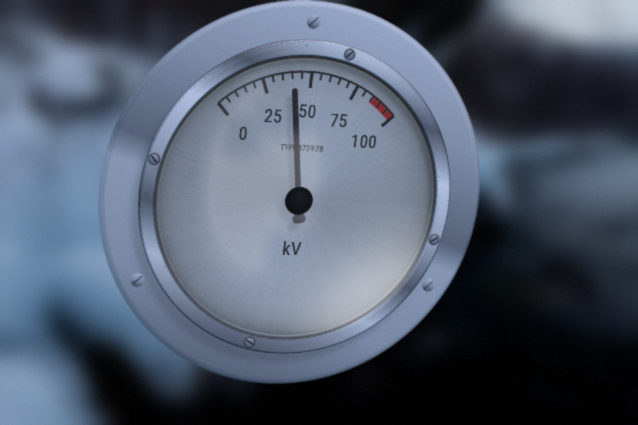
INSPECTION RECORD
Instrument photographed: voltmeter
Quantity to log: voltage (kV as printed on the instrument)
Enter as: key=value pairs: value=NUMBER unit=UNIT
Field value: value=40 unit=kV
